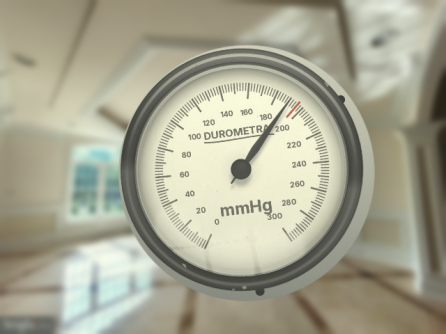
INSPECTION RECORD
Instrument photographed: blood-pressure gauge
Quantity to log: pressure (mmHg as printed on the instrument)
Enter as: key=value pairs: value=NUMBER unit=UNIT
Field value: value=190 unit=mmHg
